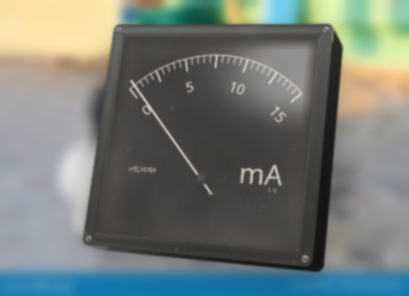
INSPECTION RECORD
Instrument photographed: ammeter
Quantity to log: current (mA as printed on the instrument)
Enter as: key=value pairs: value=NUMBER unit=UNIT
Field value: value=0.5 unit=mA
